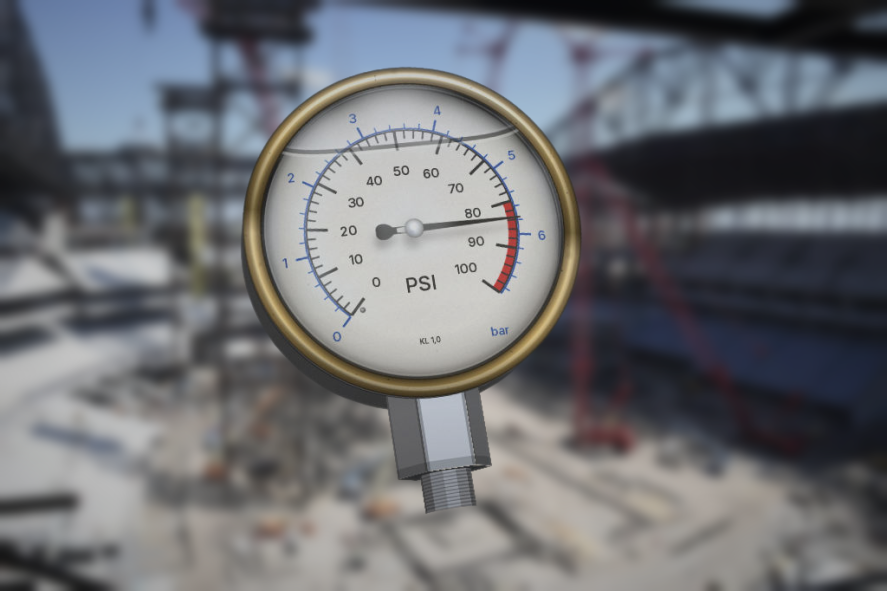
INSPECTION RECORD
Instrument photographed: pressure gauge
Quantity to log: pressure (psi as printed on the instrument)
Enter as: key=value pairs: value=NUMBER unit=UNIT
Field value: value=84 unit=psi
